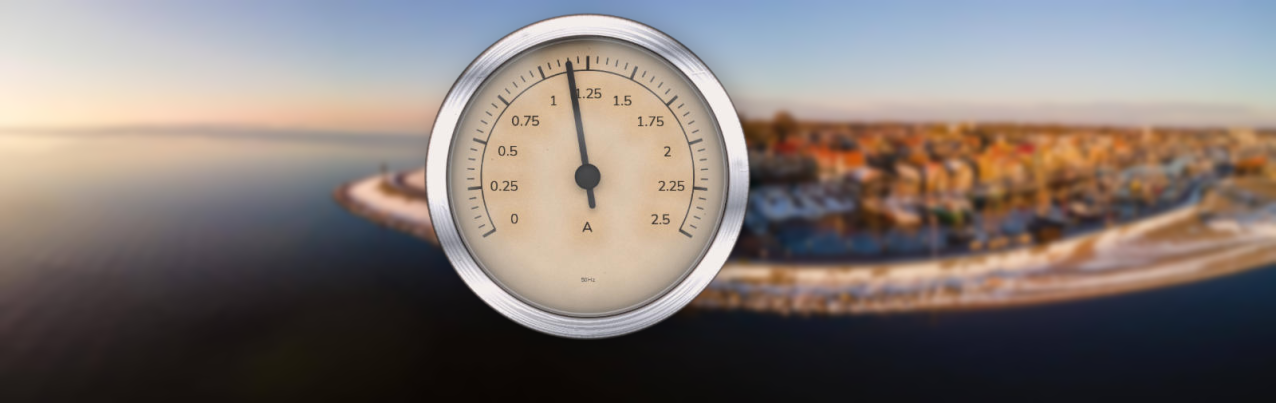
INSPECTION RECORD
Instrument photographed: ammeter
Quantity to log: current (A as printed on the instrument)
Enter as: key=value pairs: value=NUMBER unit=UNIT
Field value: value=1.15 unit=A
